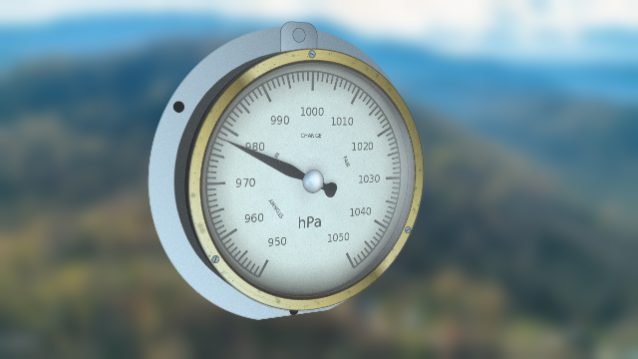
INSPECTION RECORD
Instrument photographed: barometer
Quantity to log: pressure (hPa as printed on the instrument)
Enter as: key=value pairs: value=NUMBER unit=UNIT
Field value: value=978 unit=hPa
